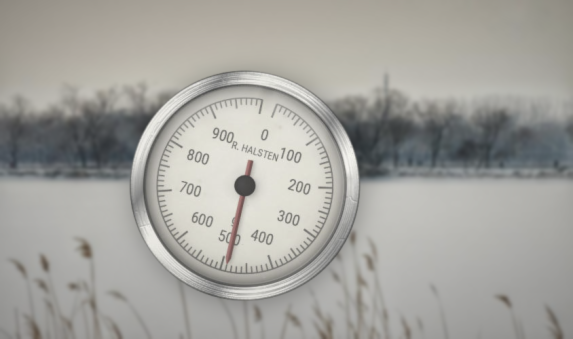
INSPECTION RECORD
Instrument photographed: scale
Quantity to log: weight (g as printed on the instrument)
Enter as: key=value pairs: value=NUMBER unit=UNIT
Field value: value=490 unit=g
